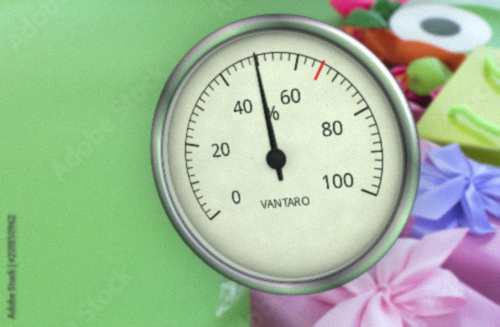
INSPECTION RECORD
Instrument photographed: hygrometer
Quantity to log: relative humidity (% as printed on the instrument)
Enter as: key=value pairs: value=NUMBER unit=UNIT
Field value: value=50 unit=%
